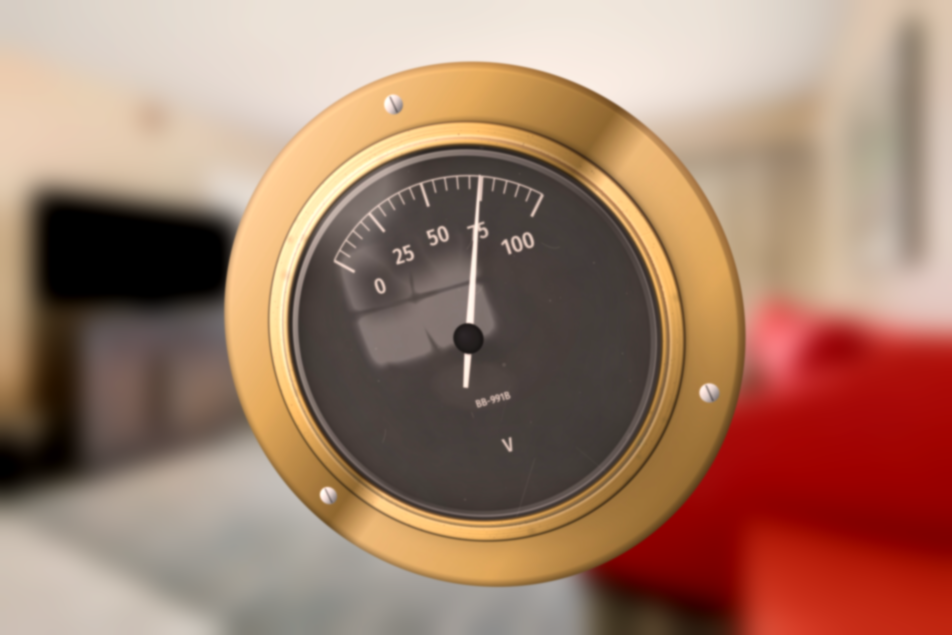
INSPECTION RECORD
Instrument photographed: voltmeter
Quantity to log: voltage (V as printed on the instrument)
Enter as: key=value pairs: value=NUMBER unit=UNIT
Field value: value=75 unit=V
